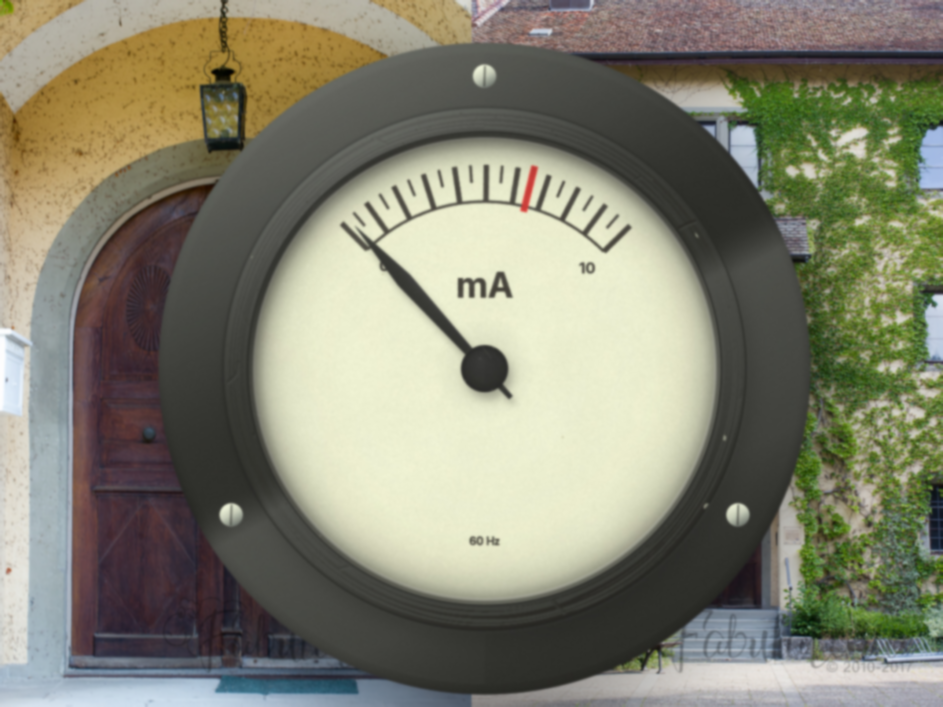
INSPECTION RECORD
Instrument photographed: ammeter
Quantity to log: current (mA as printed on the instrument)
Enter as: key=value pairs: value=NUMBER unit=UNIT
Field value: value=0.25 unit=mA
